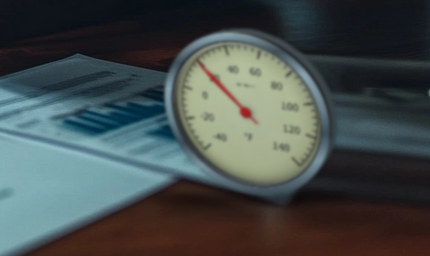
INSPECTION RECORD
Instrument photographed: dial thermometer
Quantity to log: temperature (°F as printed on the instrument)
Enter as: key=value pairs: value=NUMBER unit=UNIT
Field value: value=20 unit=°F
